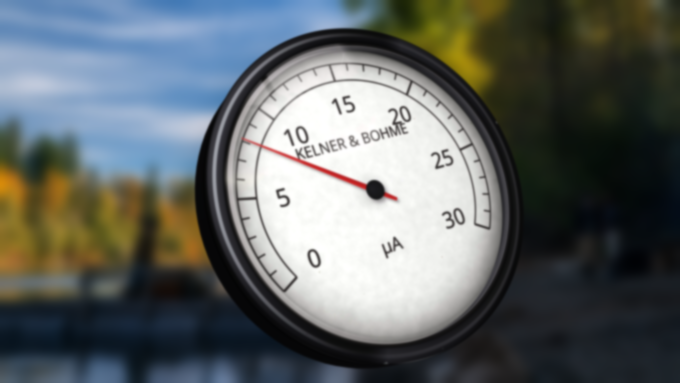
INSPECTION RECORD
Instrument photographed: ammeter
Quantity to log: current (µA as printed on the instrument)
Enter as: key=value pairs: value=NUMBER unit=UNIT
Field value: value=8 unit=µA
